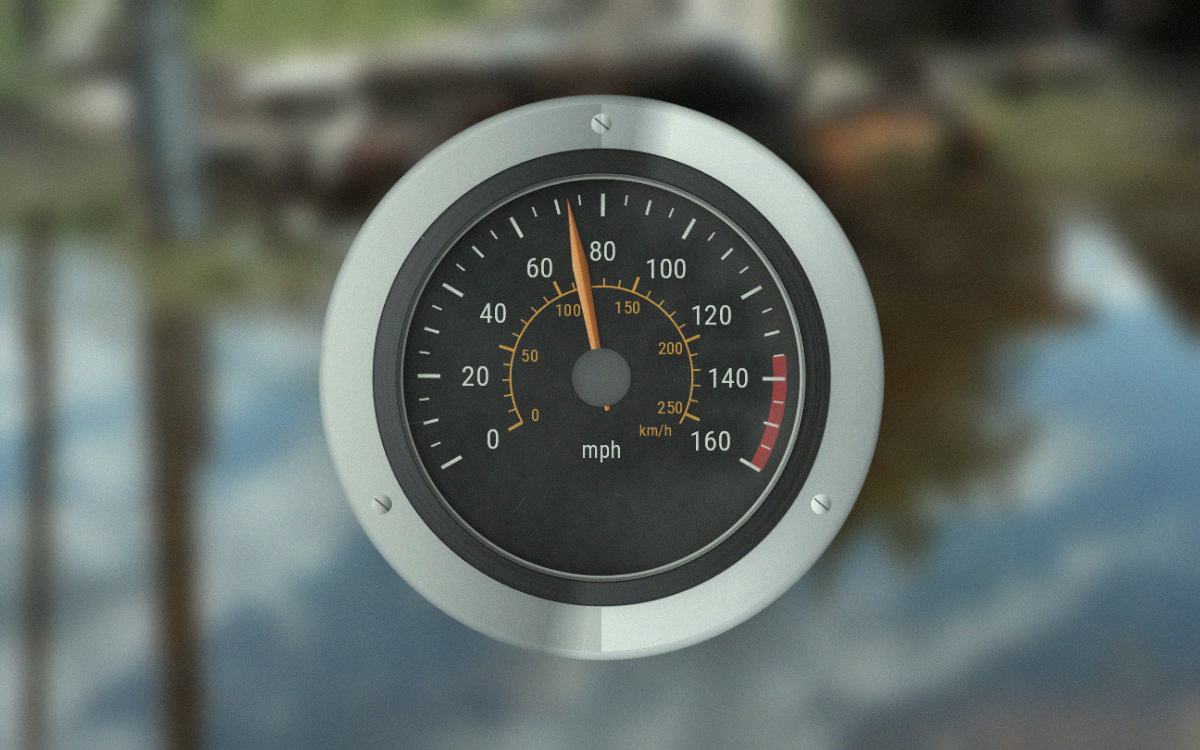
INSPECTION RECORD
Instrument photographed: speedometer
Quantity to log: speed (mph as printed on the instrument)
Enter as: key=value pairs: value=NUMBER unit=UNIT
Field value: value=72.5 unit=mph
